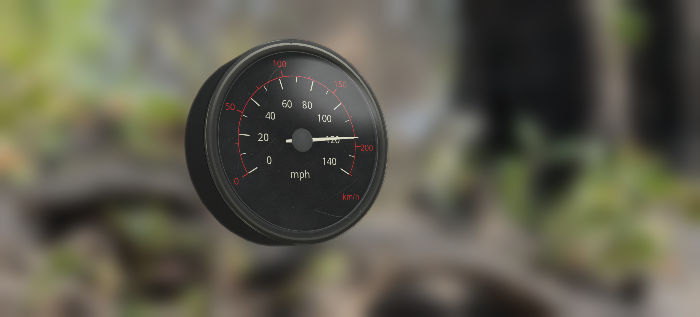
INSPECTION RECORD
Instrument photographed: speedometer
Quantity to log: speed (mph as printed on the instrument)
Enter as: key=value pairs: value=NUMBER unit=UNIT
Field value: value=120 unit=mph
